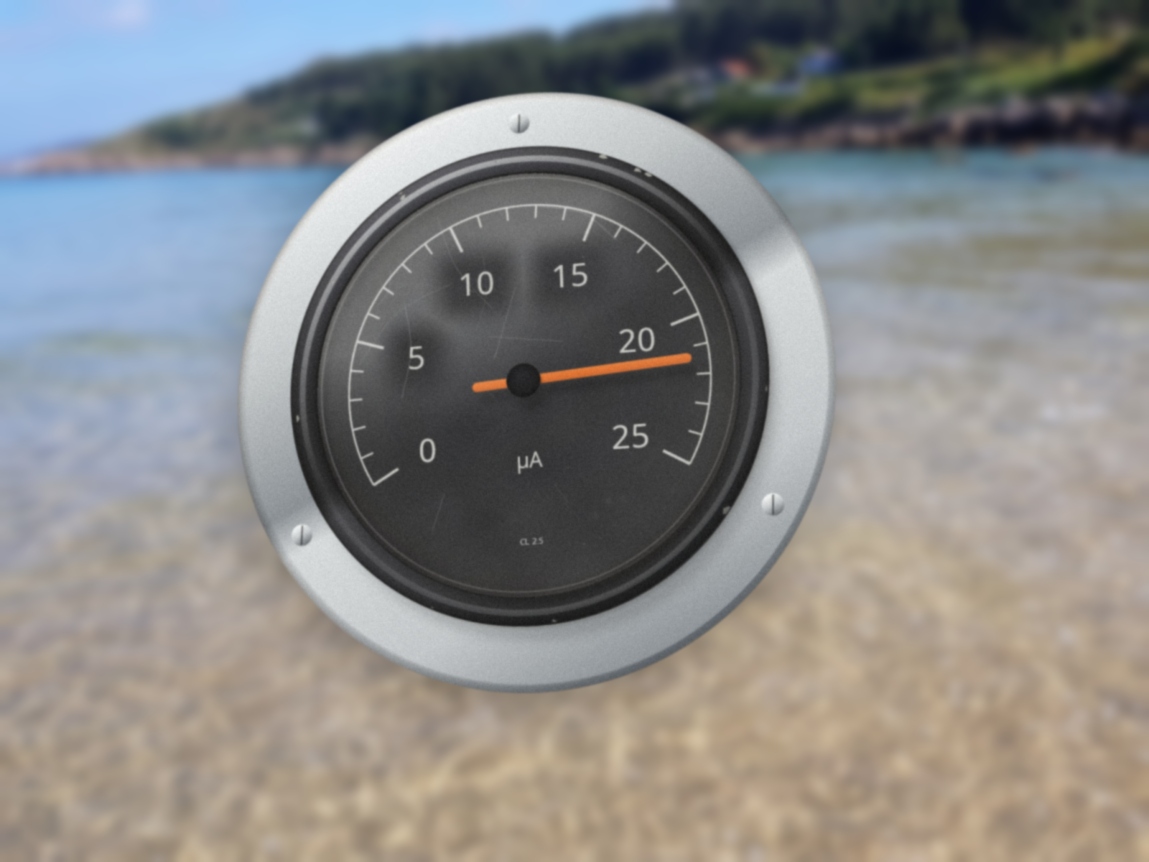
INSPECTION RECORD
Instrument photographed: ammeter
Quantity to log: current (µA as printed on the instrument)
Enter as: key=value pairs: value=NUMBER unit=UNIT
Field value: value=21.5 unit=µA
